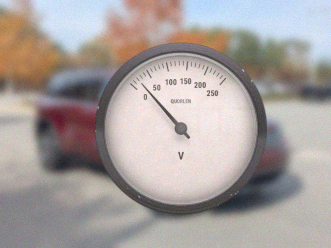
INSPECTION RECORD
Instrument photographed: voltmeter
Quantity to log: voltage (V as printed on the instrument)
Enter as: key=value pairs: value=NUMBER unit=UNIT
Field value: value=20 unit=V
